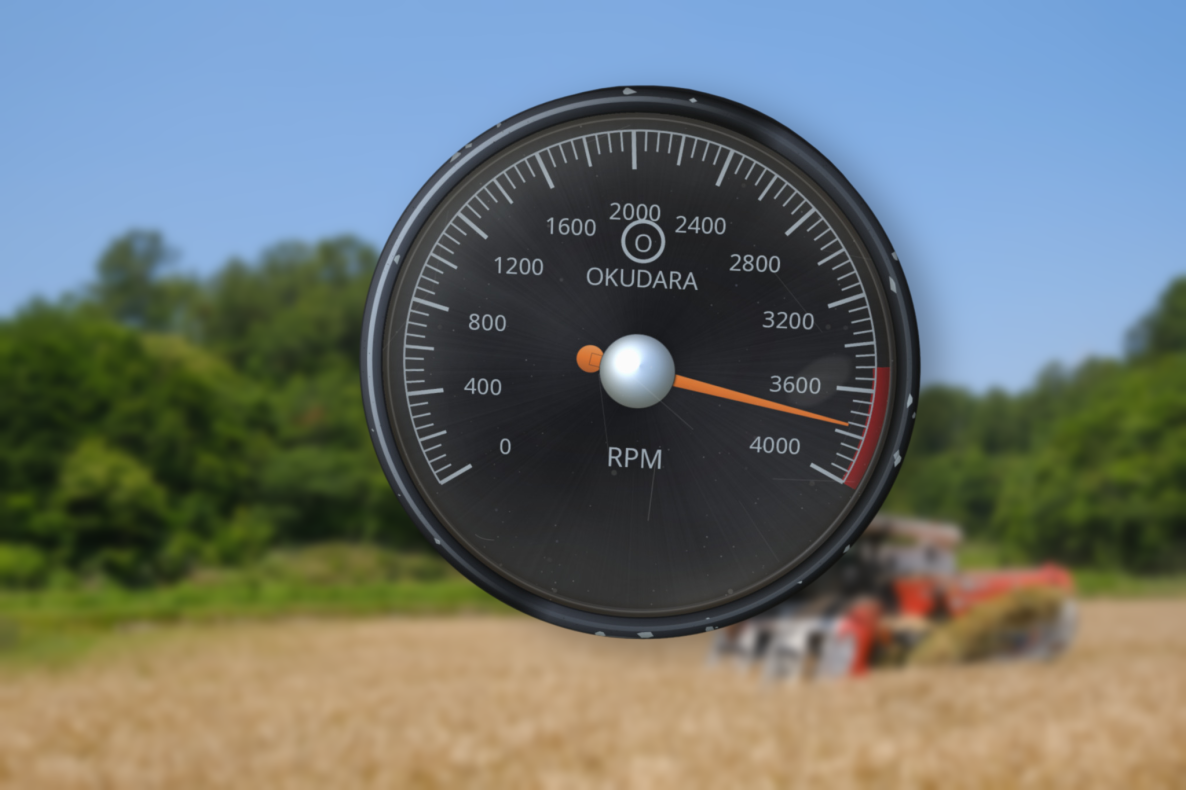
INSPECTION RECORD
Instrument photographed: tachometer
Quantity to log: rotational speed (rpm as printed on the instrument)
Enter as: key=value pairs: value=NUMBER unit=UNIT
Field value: value=3750 unit=rpm
